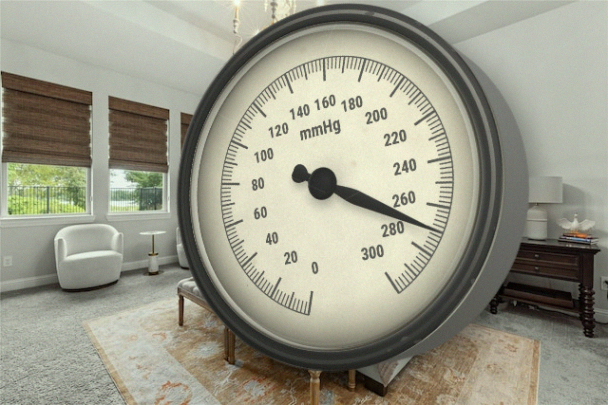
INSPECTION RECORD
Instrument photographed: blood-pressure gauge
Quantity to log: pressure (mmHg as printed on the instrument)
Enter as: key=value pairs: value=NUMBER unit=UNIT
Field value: value=270 unit=mmHg
